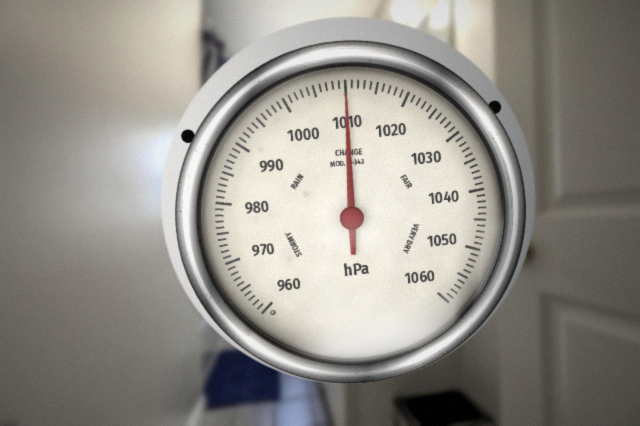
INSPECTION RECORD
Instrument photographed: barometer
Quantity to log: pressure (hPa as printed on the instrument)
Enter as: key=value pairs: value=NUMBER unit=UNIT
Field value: value=1010 unit=hPa
